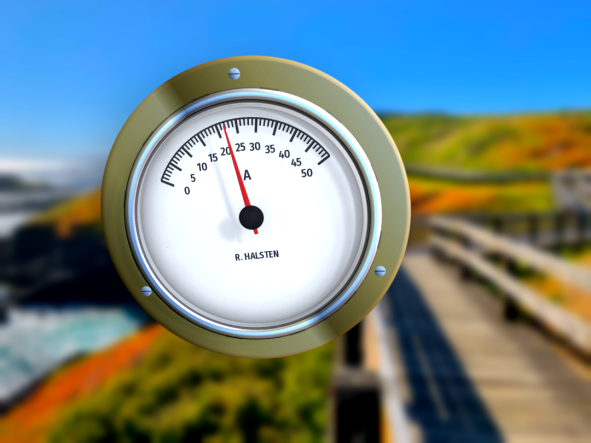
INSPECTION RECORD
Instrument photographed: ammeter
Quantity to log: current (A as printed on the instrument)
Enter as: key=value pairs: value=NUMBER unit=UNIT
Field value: value=22 unit=A
